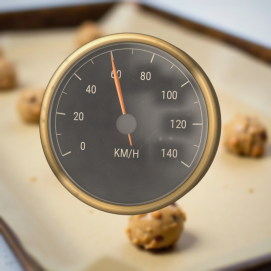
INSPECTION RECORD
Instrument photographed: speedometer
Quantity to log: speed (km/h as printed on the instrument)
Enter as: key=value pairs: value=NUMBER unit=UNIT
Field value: value=60 unit=km/h
